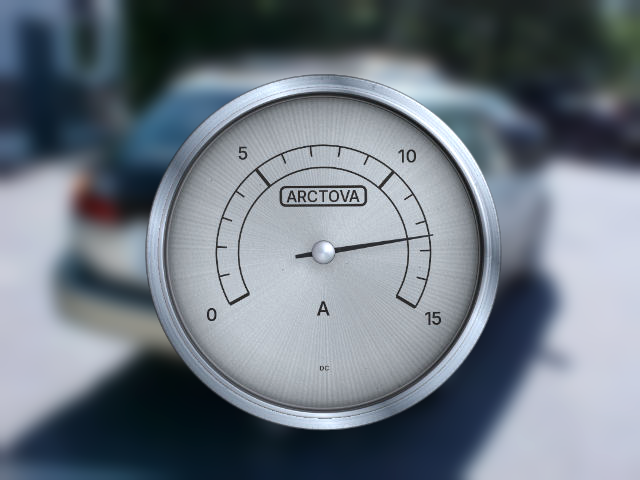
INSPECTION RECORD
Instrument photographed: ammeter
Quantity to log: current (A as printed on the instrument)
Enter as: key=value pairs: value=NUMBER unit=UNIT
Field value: value=12.5 unit=A
